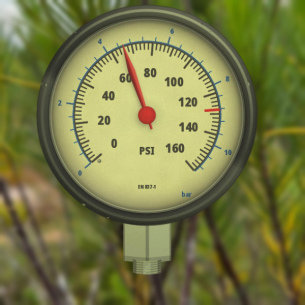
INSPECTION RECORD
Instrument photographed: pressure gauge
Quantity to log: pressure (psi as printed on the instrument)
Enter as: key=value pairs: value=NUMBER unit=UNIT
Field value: value=66 unit=psi
